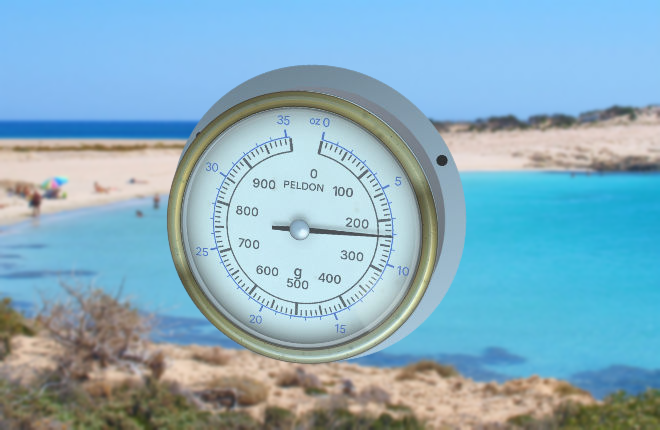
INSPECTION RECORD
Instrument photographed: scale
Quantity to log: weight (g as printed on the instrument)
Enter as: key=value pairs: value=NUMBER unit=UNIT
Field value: value=230 unit=g
